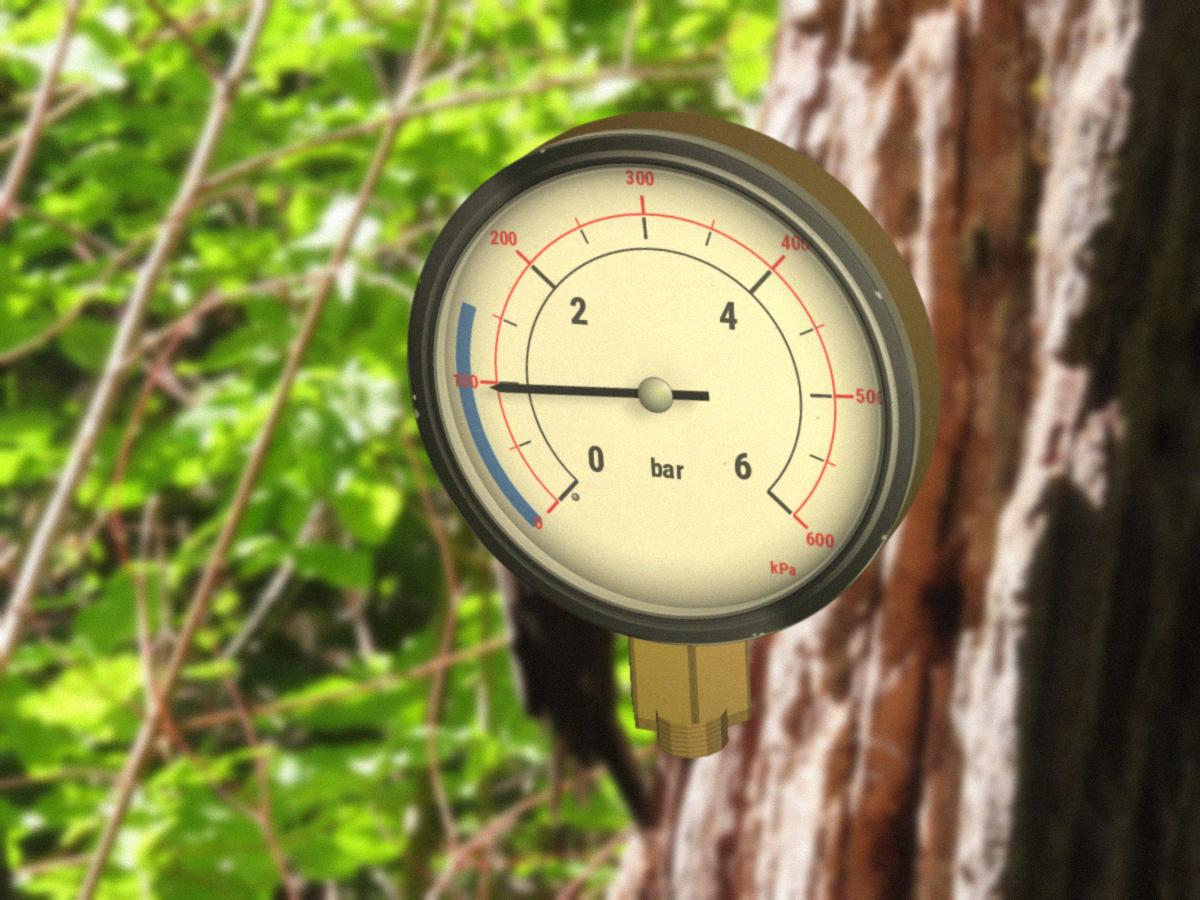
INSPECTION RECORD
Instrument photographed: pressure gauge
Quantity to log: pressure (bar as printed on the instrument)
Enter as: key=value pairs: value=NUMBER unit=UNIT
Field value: value=1 unit=bar
